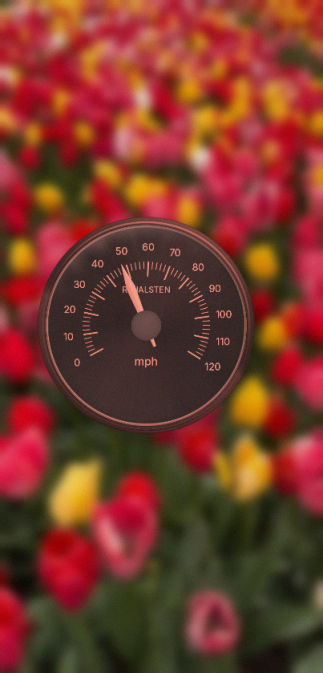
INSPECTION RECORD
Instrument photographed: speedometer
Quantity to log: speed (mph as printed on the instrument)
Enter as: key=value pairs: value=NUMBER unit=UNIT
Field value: value=48 unit=mph
